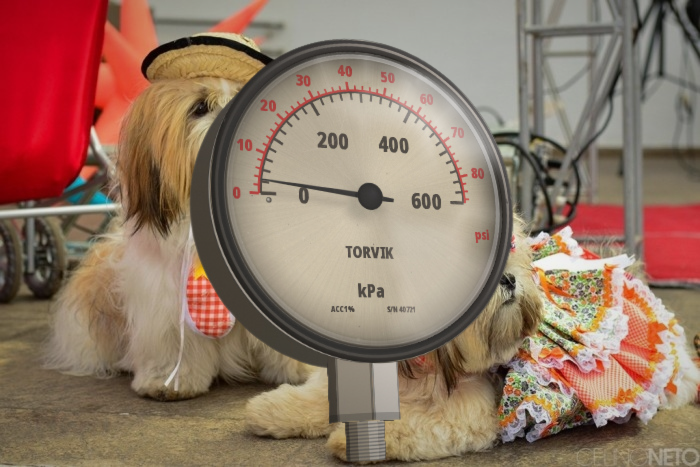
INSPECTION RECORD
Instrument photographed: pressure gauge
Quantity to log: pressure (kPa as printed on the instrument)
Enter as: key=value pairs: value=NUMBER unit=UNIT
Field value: value=20 unit=kPa
